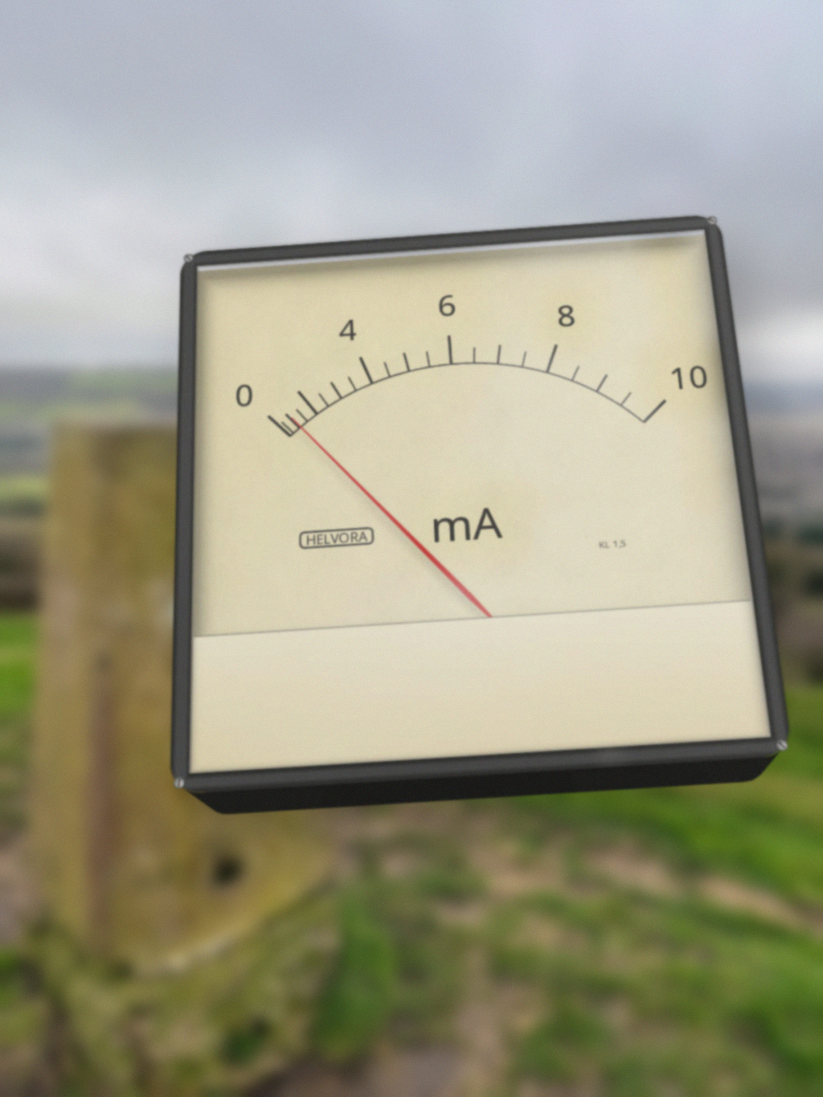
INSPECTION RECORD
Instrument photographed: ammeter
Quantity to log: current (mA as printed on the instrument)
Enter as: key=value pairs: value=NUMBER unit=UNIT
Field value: value=1 unit=mA
